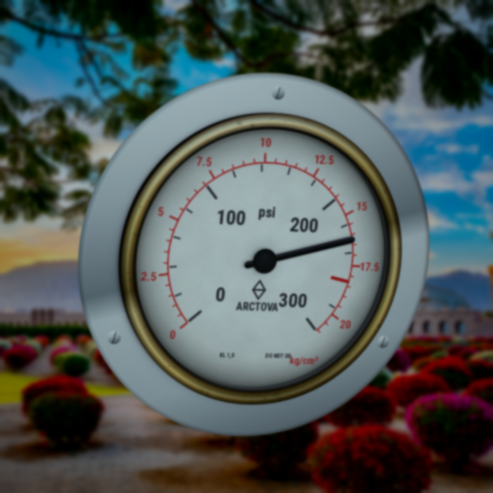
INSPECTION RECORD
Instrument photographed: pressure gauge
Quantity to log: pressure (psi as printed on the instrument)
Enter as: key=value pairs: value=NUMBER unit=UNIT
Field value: value=230 unit=psi
